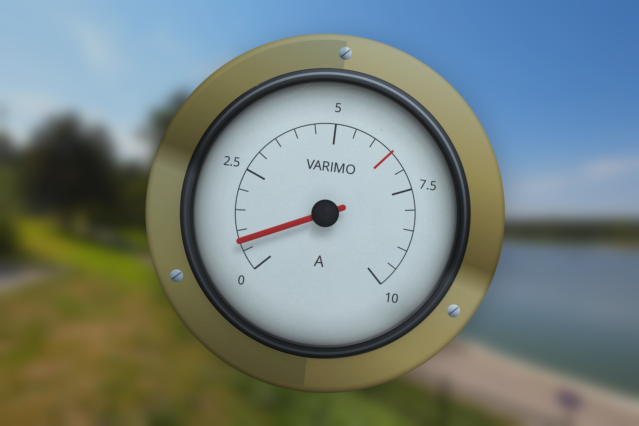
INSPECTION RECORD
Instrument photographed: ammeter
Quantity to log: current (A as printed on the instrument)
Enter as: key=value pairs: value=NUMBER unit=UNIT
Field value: value=0.75 unit=A
